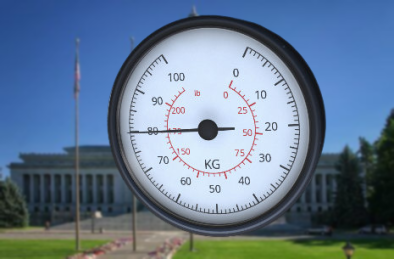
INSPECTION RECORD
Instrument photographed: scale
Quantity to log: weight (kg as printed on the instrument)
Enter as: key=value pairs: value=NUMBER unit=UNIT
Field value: value=80 unit=kg
